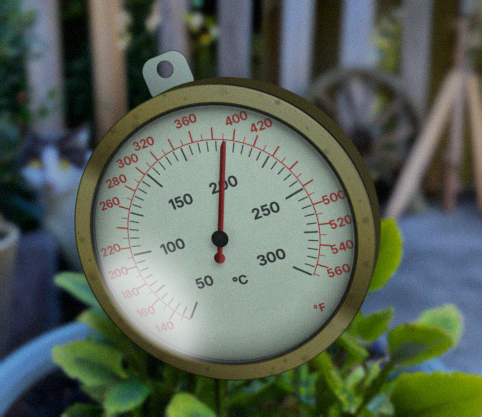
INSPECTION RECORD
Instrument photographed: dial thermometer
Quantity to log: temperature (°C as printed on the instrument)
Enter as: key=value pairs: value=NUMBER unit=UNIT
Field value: value=200 unit=°C
